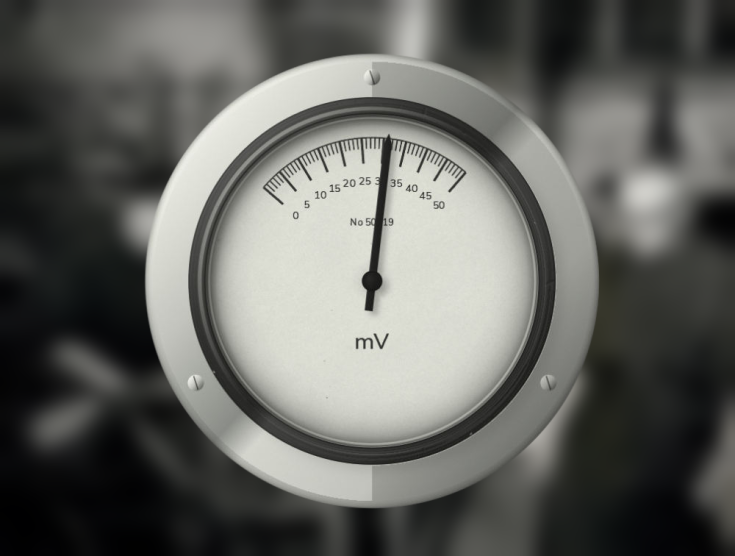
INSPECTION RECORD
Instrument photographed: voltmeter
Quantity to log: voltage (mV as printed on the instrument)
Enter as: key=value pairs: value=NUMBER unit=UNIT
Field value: value=31 unit=mV
